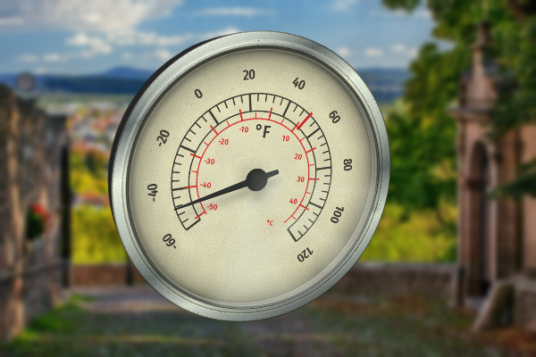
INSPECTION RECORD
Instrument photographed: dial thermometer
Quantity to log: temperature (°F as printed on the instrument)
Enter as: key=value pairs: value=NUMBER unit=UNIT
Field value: value=-48 unit=°F
